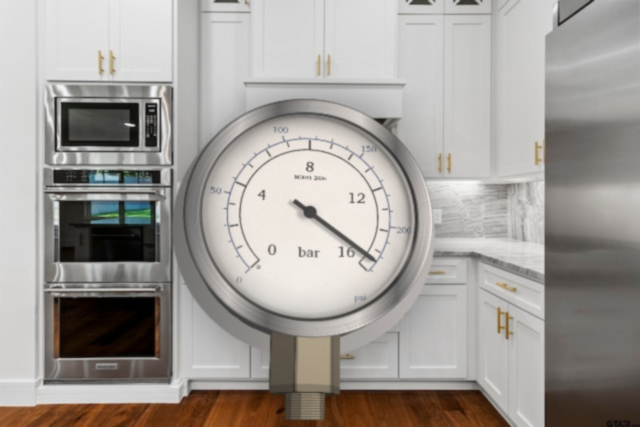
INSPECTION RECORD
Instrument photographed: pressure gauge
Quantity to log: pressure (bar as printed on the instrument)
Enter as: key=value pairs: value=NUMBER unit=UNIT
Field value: value=15.5 unit=bar
